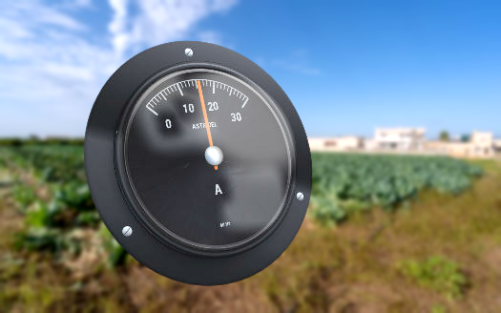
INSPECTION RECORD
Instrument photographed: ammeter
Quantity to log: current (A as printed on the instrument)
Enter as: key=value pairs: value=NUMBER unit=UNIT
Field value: value=15 unit=A
